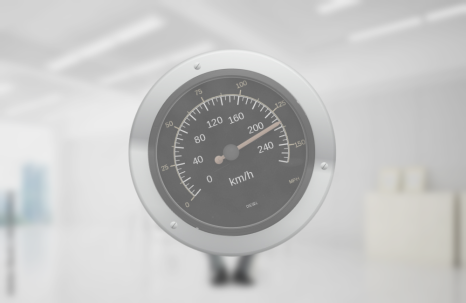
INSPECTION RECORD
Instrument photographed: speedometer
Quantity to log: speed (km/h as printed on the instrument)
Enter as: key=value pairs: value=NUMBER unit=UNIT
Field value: value=215 unit=km/h
